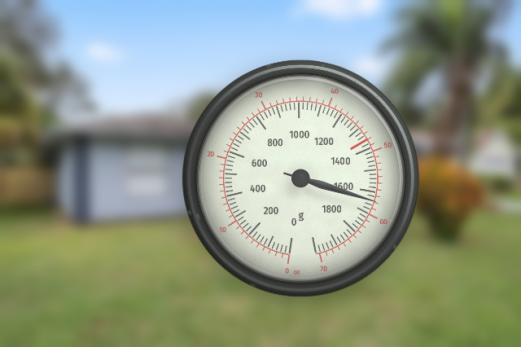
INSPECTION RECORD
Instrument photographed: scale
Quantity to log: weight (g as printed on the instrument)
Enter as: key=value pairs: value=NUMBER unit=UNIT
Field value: value=1640 unit=g
